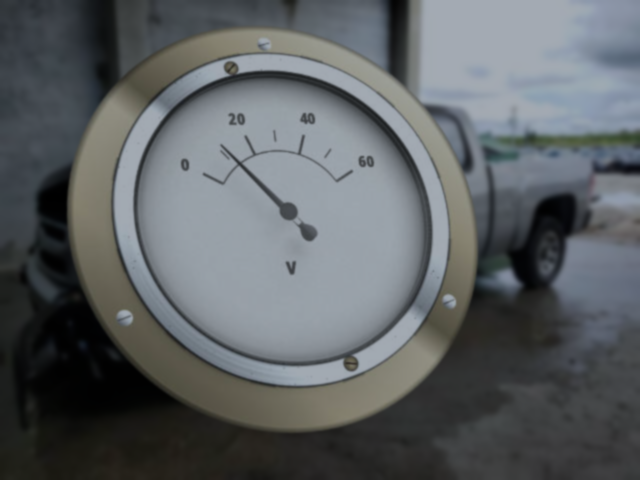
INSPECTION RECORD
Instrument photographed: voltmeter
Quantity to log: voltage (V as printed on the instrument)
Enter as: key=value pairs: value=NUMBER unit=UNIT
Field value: value=10 unit=V
